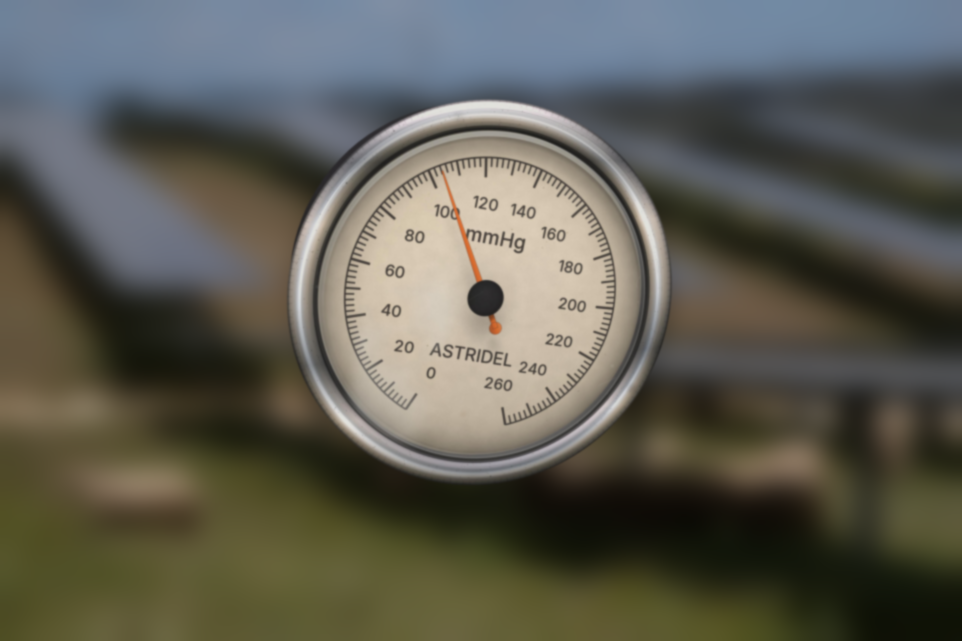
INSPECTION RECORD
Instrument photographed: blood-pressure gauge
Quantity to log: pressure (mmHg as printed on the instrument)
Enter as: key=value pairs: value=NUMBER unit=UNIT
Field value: value=104 unit=mmHg
